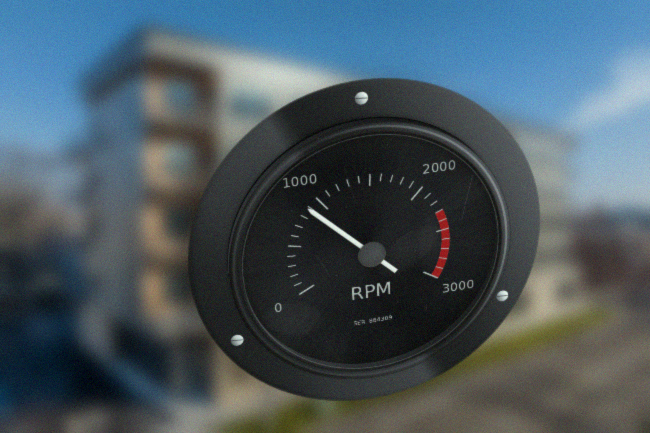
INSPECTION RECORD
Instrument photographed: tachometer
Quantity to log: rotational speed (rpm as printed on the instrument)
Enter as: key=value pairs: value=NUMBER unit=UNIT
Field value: value=900 unit=rpm
